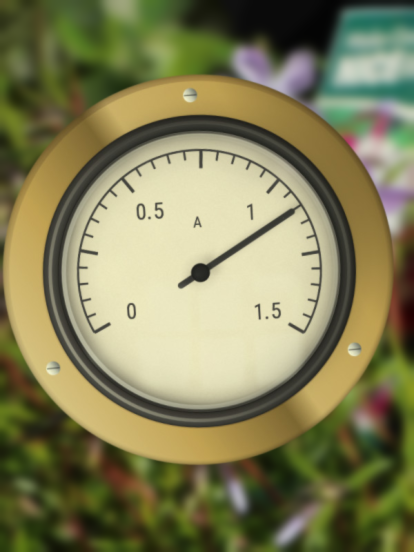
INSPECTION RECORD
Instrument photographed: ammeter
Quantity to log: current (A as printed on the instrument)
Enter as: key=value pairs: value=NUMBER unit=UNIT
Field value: value=1.1 unit=A
